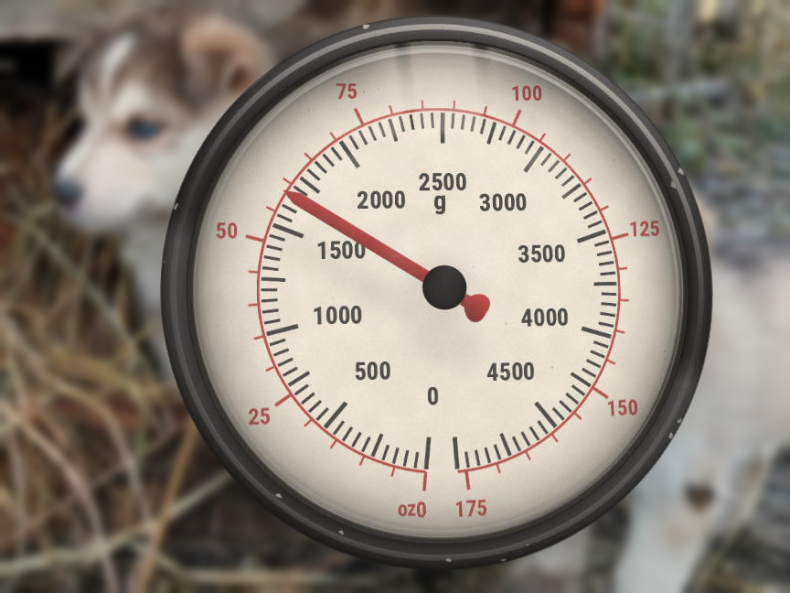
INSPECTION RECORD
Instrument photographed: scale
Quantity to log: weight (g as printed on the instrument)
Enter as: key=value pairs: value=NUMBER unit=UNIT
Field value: value=1650 unit=g
